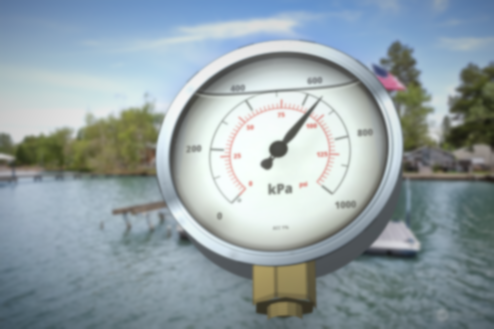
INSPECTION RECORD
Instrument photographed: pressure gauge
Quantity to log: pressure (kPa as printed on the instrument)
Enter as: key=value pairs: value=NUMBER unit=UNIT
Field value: value=650 unit=kPa
